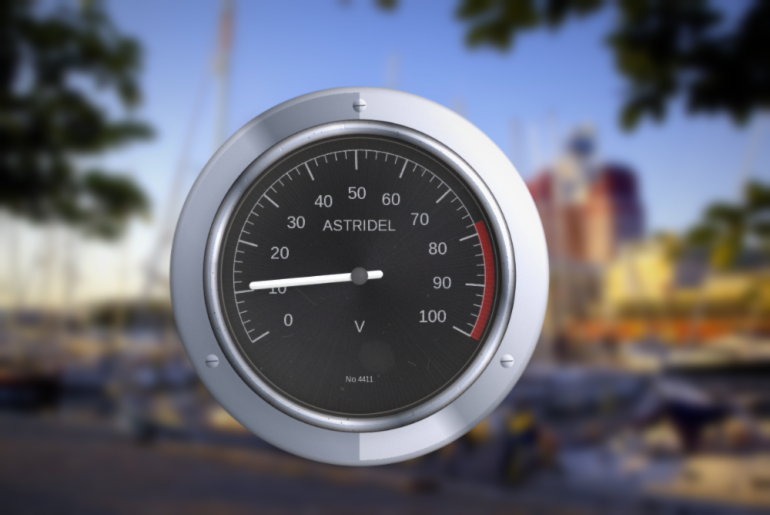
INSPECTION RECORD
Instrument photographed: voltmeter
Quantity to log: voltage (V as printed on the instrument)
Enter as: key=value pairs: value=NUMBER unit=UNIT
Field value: value=11 unit=V
